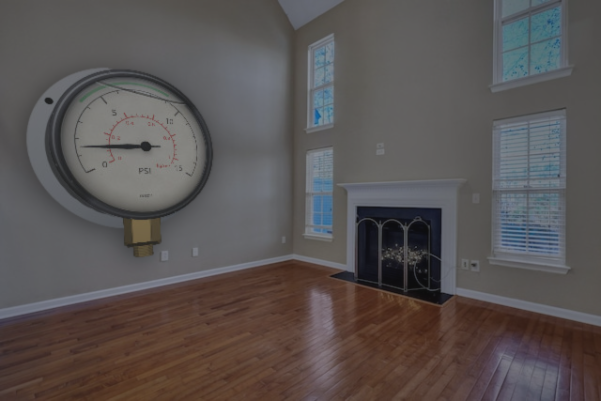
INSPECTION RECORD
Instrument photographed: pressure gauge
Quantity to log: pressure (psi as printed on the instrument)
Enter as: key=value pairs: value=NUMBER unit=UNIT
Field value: value=1.5 unit=psi
